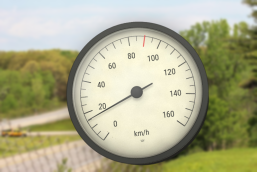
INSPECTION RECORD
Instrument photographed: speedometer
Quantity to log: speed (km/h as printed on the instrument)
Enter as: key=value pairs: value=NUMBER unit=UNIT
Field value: value=15 unit=km/h
